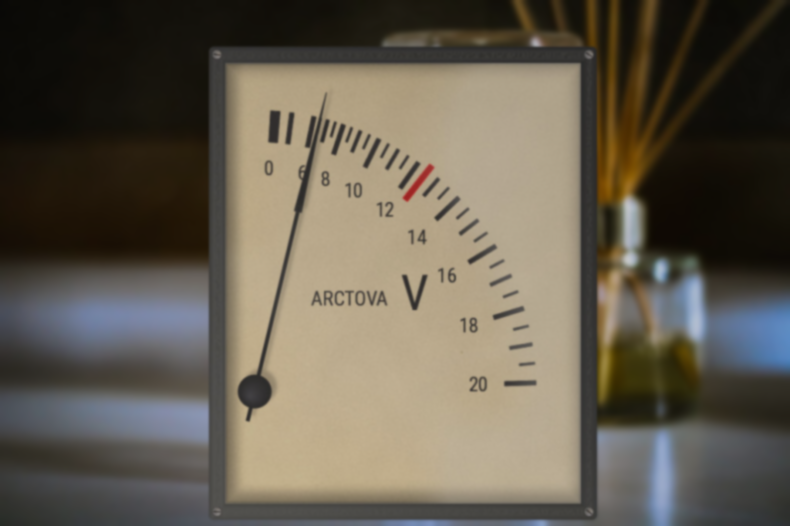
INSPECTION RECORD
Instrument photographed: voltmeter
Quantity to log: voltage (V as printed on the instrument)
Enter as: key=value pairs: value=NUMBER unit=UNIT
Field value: value=6.5 unit=V
